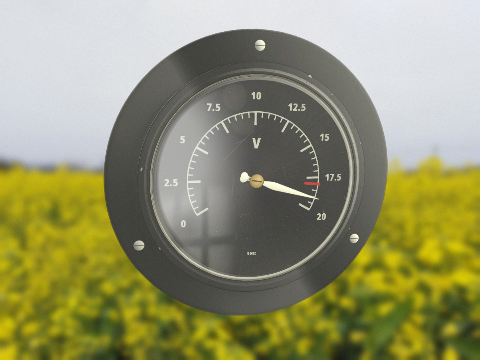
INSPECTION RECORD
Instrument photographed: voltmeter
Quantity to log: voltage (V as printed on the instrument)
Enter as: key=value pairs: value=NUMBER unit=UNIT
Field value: value=19 unit=V
